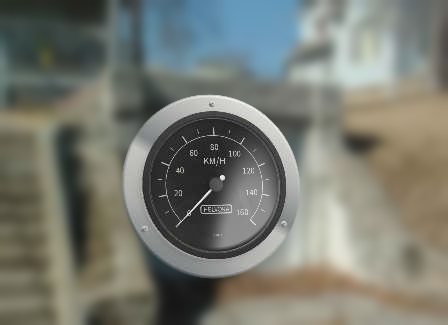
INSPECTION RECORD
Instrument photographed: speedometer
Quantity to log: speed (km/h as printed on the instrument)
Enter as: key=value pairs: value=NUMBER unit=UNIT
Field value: value=0 unit=km/h
